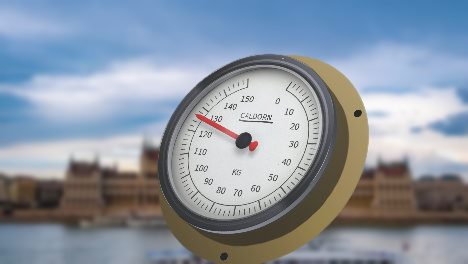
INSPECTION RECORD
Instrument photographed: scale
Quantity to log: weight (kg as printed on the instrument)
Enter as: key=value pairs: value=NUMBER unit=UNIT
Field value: value=126 unit=kg
